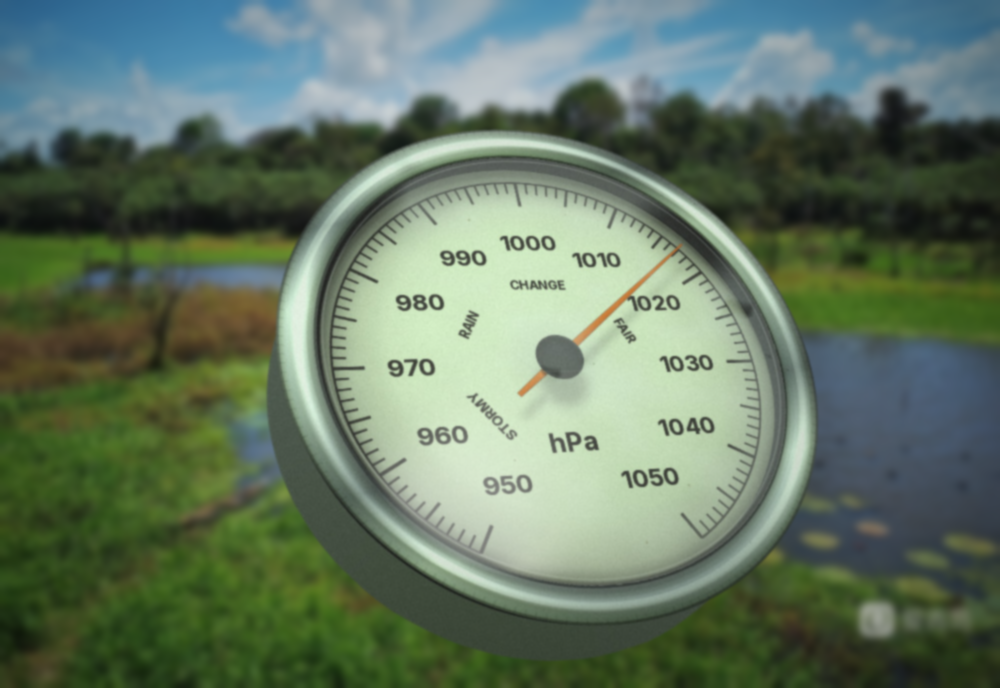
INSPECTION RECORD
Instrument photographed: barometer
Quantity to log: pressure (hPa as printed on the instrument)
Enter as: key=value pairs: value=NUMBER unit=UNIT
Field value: value=1017 unit=hPa
